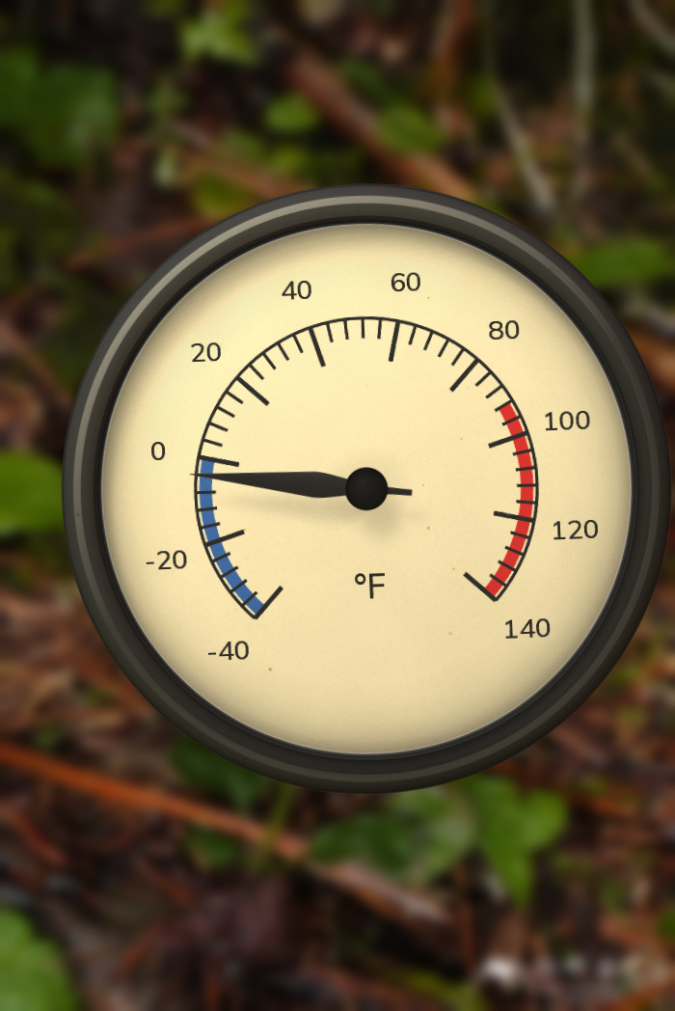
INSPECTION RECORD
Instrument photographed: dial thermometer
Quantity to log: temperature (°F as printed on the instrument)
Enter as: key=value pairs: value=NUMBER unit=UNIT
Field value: value=-4 unit=°F
